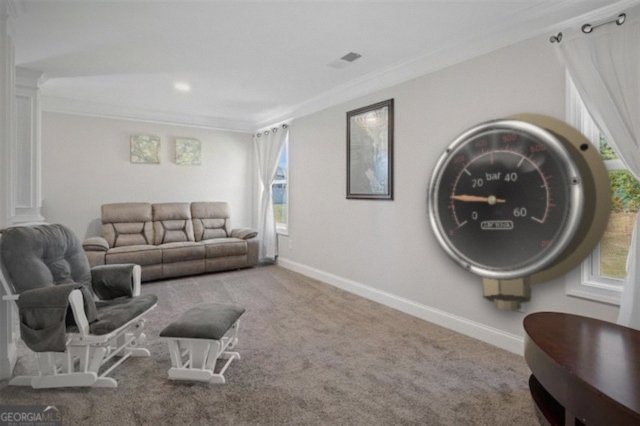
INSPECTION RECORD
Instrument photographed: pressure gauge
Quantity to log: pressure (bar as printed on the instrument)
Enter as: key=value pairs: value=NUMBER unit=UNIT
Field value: value=10 unit=bar
